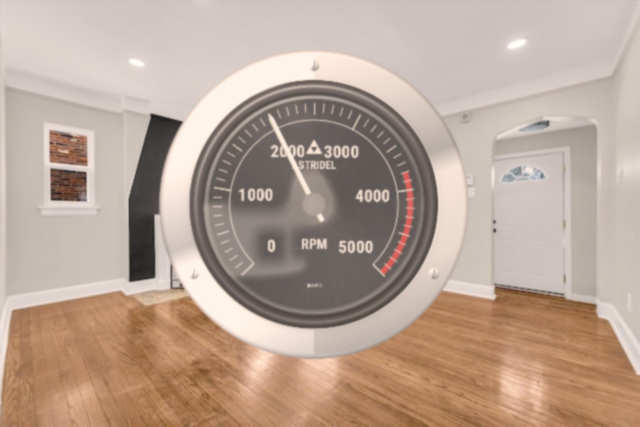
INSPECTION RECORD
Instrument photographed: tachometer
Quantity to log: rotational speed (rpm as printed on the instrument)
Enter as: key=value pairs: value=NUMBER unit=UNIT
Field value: value=2000 unit=rpm
